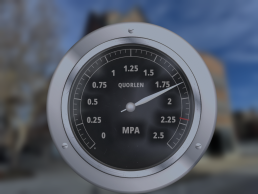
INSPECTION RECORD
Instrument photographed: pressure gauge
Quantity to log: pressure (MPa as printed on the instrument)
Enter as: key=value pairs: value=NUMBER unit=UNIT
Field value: value=1.85 unit=MPa
